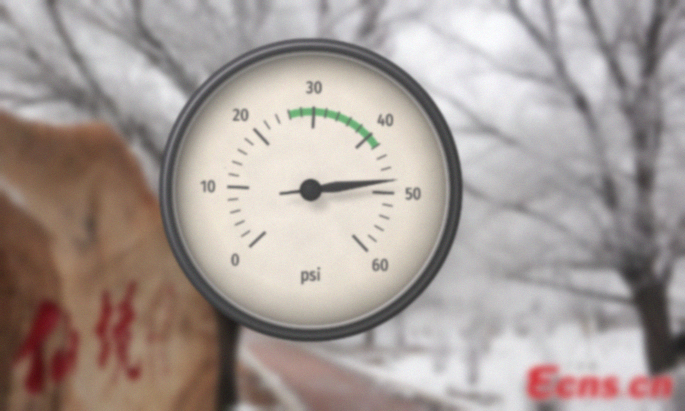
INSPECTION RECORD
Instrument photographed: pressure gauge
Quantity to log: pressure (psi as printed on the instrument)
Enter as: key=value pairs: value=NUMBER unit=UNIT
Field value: value=48 unit=psi
